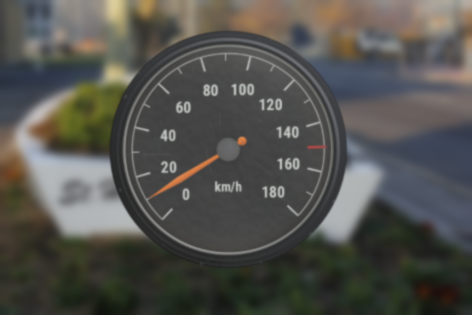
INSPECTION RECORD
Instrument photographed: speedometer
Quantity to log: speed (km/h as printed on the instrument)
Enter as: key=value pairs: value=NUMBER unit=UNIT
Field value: value=10 unit=km/h
